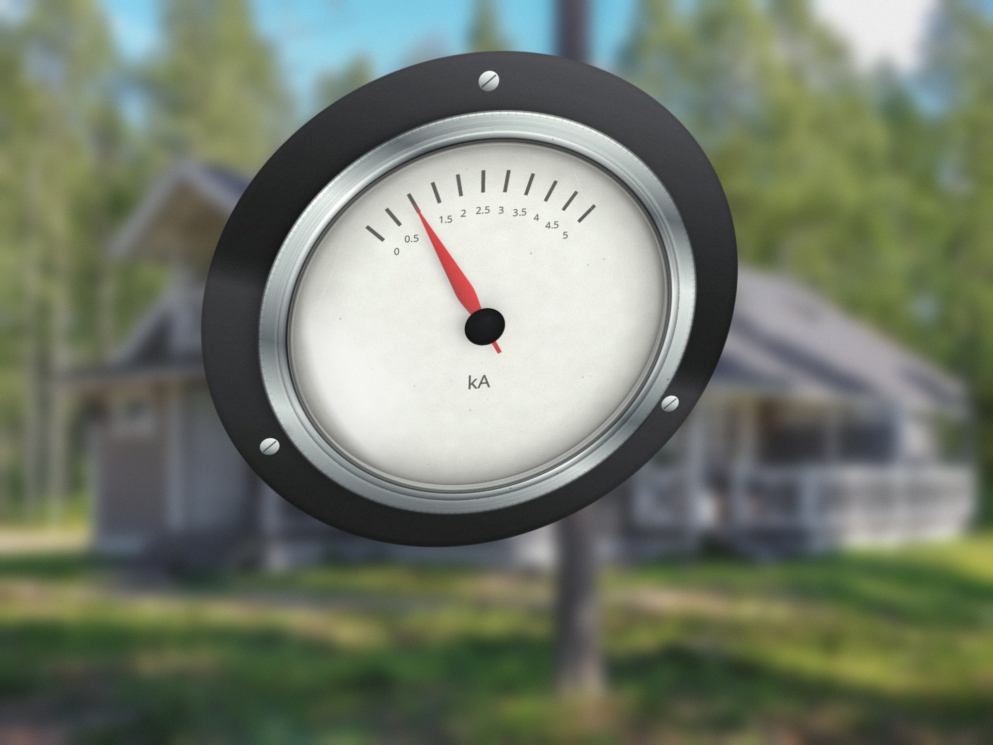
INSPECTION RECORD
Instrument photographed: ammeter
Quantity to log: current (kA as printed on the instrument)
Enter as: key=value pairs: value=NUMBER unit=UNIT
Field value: value=1 unit=kA
